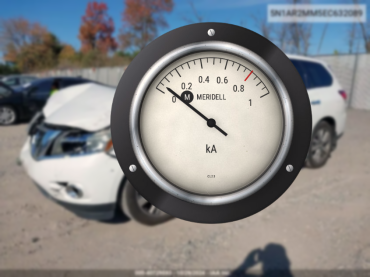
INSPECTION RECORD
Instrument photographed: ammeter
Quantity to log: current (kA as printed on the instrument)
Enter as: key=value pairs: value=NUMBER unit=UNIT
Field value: value=0.05 unit=kA
